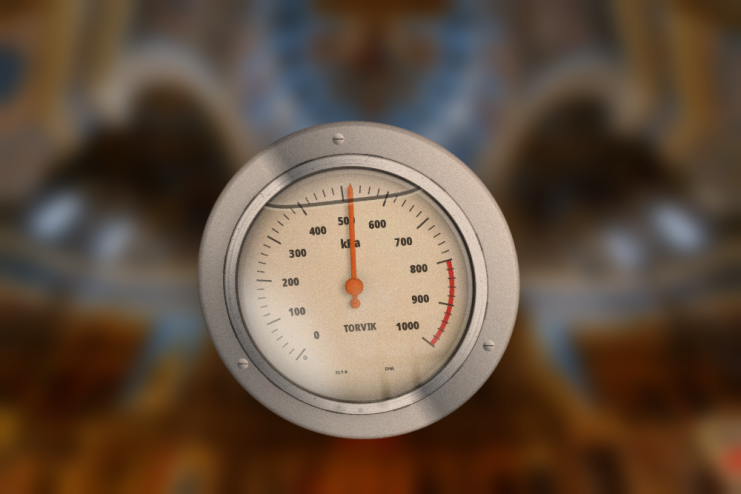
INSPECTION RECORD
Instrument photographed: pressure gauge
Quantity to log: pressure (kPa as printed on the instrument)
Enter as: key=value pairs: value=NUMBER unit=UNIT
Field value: value=520 unit=kPa
